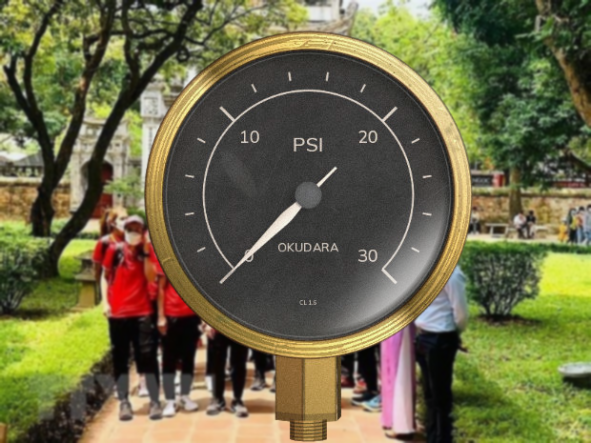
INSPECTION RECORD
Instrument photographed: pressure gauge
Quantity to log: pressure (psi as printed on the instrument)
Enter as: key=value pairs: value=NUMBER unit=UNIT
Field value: value=0 unit=psi
